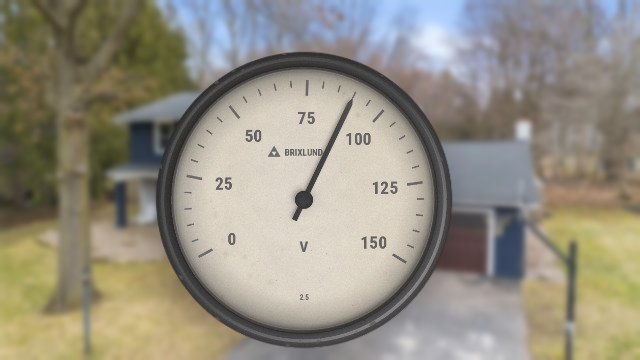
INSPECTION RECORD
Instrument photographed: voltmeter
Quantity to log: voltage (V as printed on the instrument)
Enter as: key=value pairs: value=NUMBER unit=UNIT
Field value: value=90 unit=V
